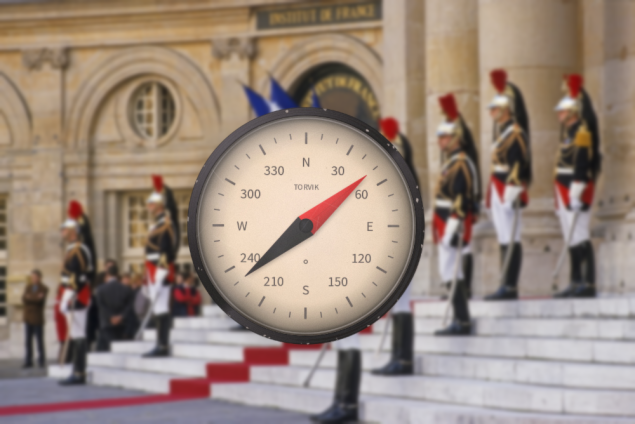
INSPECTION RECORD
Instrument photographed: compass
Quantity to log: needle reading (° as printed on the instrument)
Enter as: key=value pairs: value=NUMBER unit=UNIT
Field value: value=50 unit=°
